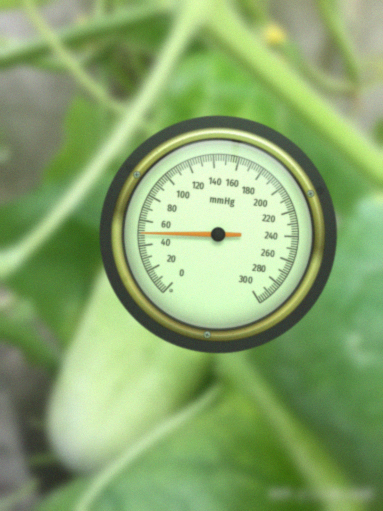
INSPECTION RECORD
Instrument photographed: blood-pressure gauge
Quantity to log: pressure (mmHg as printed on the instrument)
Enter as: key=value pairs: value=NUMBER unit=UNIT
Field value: value=50 unit=mmHg
